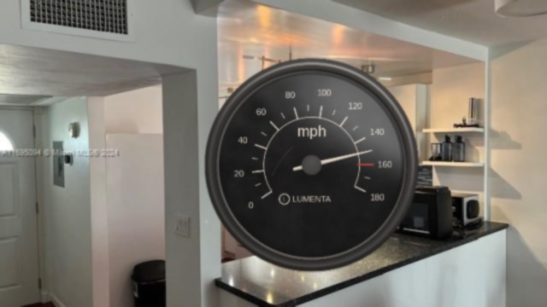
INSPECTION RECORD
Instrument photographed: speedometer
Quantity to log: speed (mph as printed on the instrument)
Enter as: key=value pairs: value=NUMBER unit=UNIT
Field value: value=150 unit=mph
